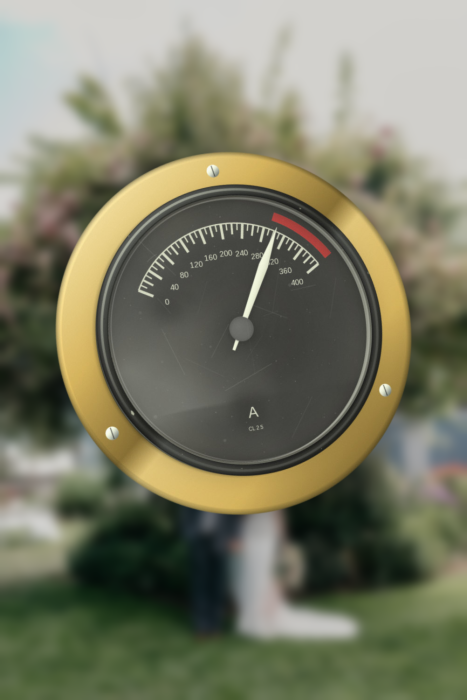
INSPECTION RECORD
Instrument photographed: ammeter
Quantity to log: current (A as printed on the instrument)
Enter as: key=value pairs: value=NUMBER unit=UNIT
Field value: value=300 unit=A
